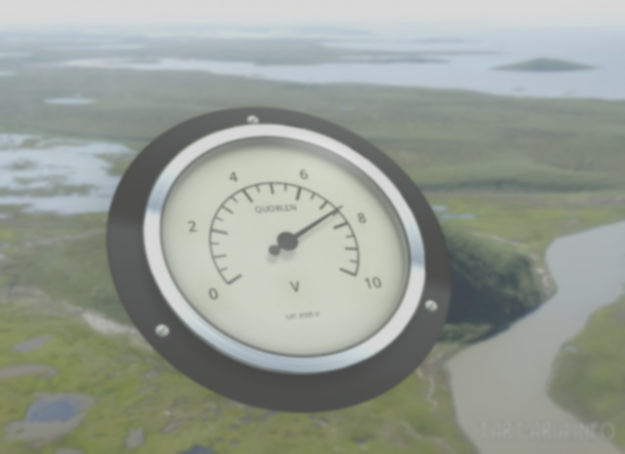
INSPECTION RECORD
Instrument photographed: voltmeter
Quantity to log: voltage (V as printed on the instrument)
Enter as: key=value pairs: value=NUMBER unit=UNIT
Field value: value=7.5 unit=V
